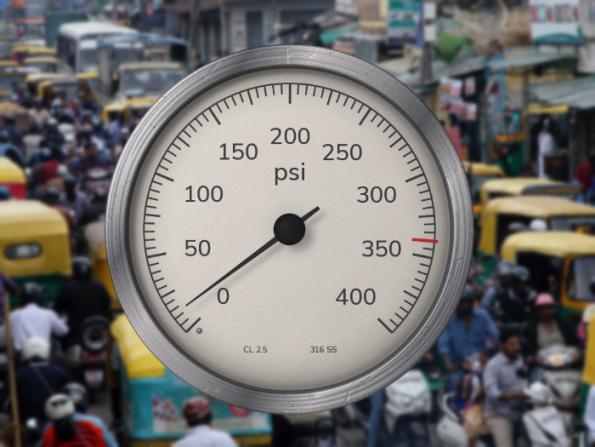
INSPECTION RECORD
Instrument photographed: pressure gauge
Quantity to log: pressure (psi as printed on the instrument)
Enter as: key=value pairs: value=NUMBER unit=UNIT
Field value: value=12.5 unit=psi
